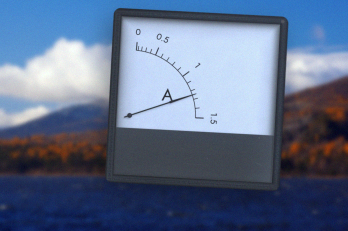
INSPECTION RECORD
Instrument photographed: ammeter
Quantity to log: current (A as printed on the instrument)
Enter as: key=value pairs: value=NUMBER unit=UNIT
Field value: value=1.25 unit=A
